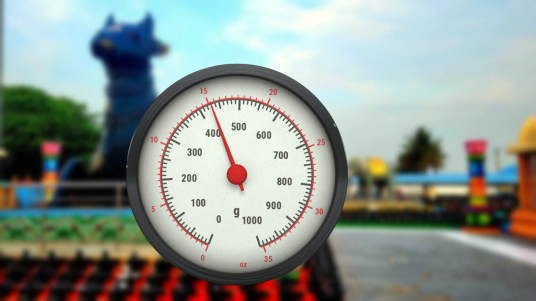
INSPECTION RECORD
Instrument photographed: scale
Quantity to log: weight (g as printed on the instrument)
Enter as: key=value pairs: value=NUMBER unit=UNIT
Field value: value=430 unit=g
